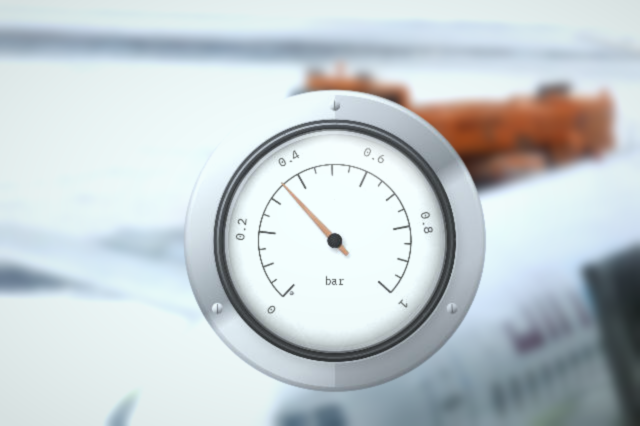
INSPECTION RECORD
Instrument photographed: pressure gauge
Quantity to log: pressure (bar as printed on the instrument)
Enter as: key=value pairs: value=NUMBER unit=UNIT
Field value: value=0.35 unit=bar
